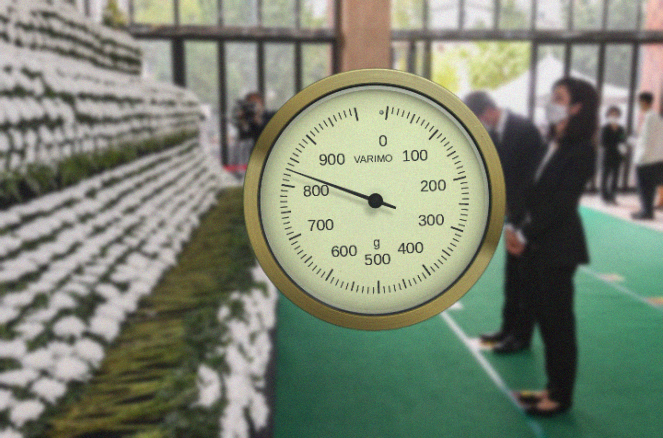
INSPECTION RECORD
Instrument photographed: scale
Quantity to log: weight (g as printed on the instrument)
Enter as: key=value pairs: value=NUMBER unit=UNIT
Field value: value=830 unit=g
